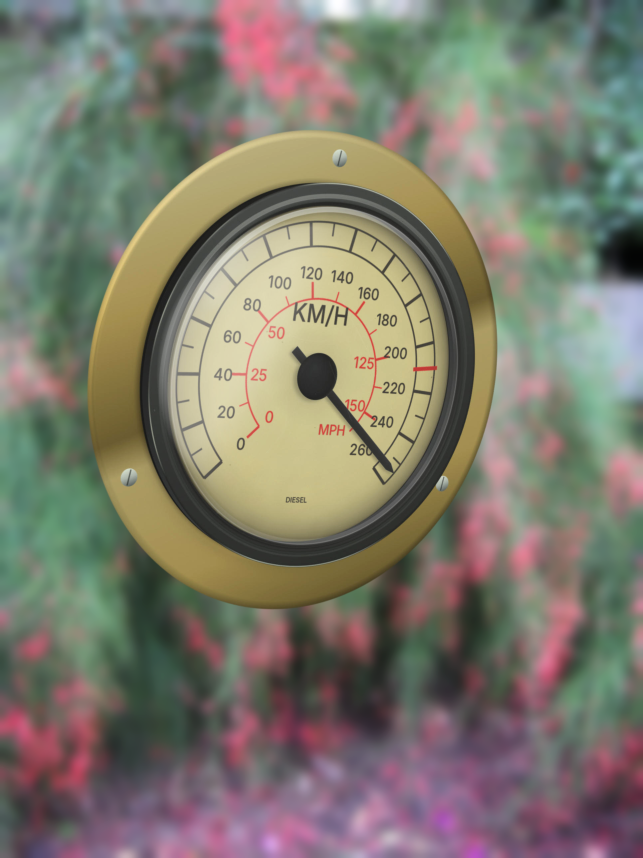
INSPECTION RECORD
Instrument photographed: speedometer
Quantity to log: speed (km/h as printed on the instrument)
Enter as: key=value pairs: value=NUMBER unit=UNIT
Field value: value=255 unit=km/h
